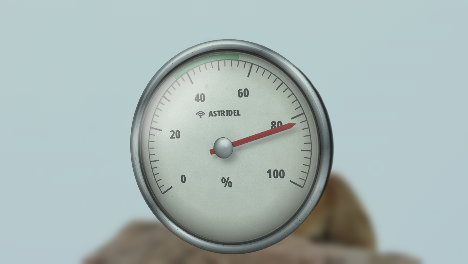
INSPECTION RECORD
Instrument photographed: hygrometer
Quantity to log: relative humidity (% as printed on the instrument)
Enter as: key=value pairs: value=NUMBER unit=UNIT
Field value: value=82 unit=%
